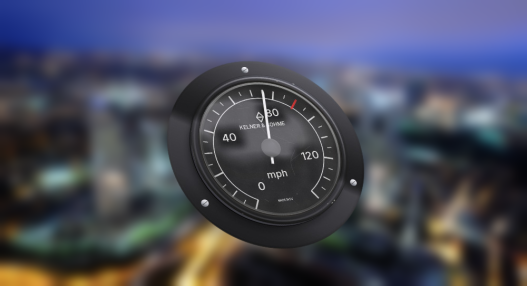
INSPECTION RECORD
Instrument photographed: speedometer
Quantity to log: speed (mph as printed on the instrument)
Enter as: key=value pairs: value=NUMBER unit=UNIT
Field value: value=75 unit=mph
